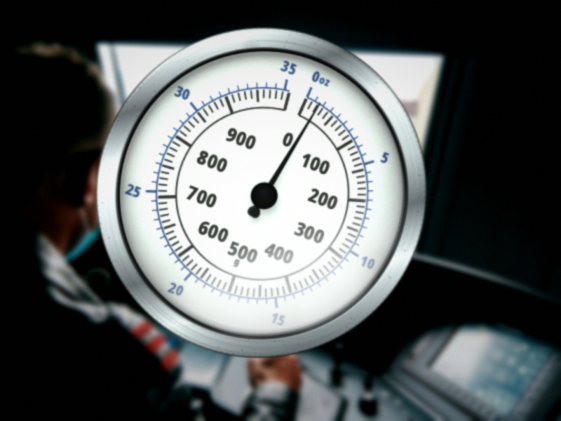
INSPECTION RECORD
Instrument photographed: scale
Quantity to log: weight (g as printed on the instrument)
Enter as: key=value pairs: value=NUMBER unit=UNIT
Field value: value=20 unit=g
